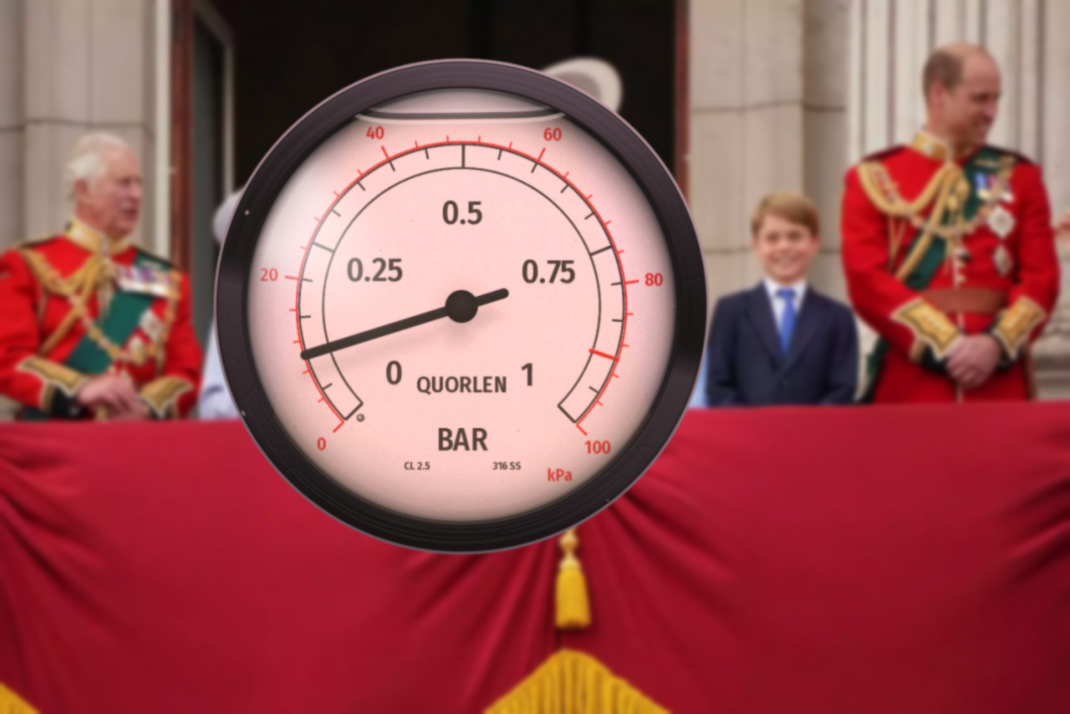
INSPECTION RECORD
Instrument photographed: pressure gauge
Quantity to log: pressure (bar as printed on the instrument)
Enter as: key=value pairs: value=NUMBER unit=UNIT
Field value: value=0.1 unit=bar
